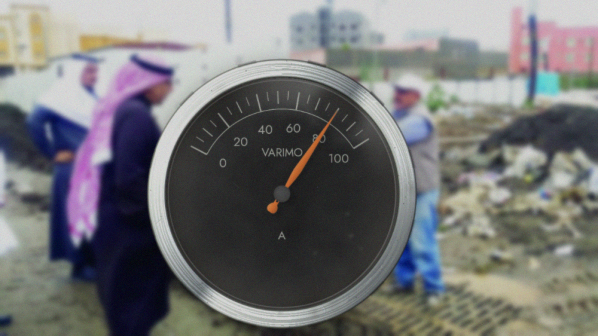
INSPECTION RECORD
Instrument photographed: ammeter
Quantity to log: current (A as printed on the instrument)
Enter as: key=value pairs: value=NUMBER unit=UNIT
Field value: value=80 unit=A
